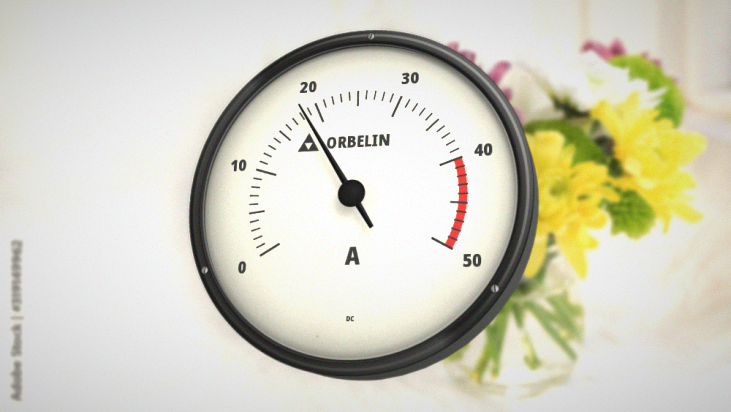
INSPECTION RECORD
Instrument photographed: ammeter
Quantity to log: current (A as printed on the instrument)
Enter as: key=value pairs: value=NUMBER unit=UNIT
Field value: value=18.5 unit=A
